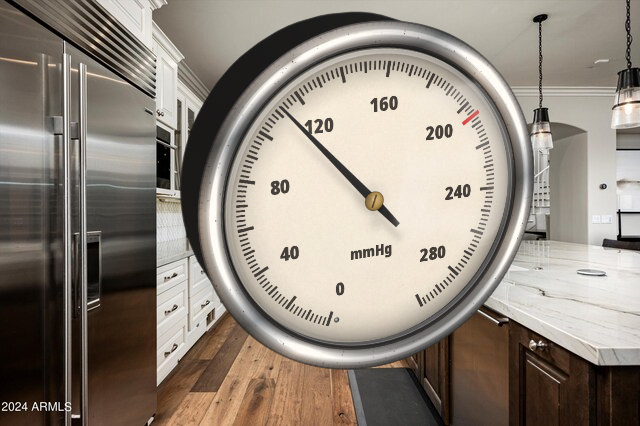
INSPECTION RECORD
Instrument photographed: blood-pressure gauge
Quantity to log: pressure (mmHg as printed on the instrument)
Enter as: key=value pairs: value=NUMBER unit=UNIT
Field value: value=112 unit=mmHg
